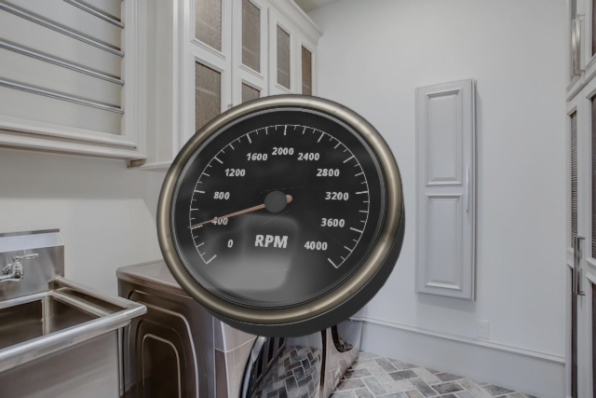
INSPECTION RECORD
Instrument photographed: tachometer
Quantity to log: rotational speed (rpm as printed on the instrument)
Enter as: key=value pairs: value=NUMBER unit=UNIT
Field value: value=400 unit=rpm
